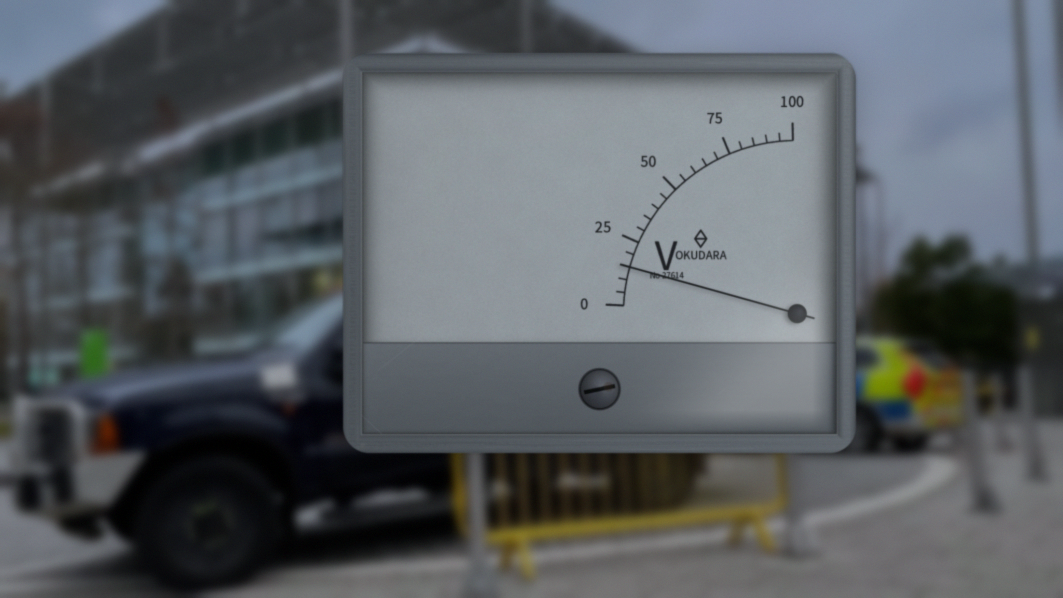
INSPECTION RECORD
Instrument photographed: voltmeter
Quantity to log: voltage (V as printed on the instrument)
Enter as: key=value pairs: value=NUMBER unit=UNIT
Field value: value=15 unit=V
